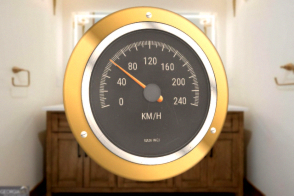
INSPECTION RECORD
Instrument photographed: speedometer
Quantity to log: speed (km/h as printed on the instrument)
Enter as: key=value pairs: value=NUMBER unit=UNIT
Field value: value=60 unit=km/h
